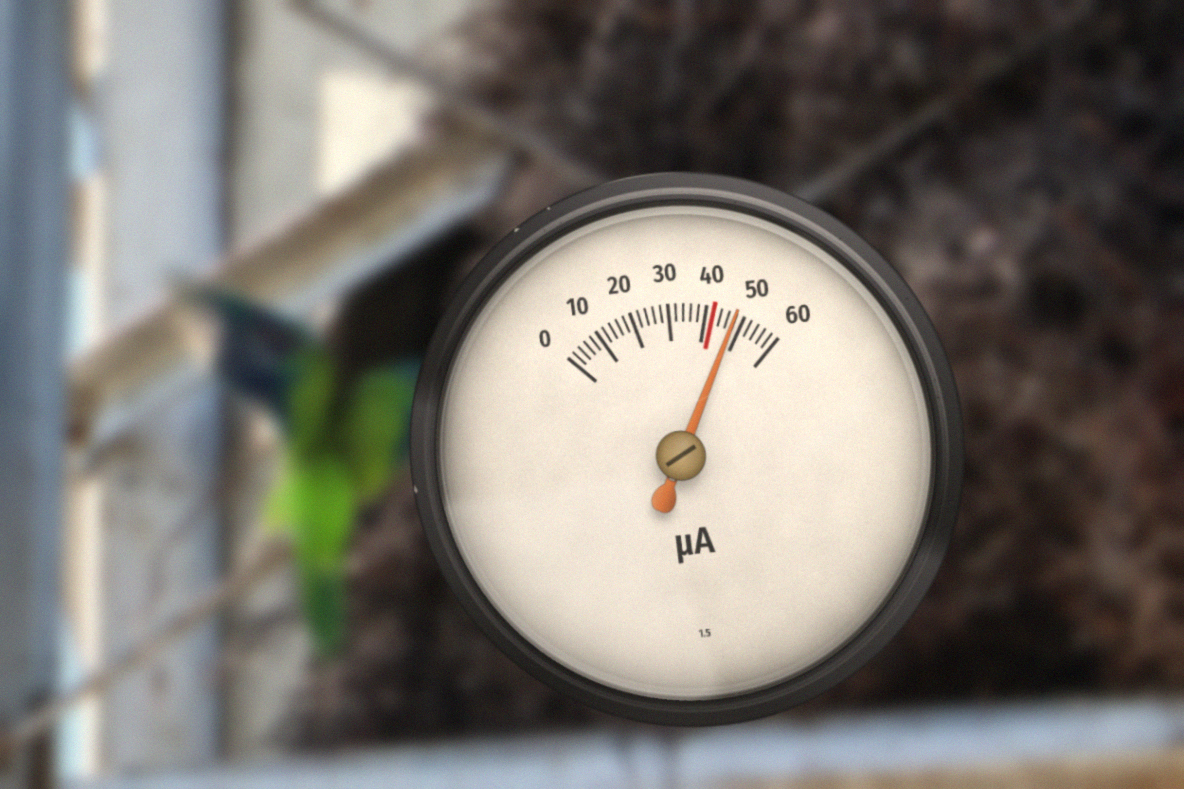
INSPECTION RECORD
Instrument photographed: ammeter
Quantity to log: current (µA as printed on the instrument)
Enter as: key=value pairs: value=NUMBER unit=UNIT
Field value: value=48 unit=µA
